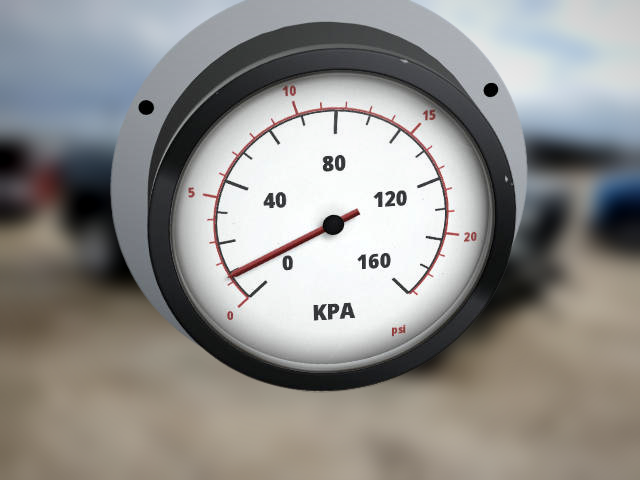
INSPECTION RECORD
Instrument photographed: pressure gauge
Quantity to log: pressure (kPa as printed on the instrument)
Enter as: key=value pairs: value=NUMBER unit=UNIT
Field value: value=10 unit=kPa
